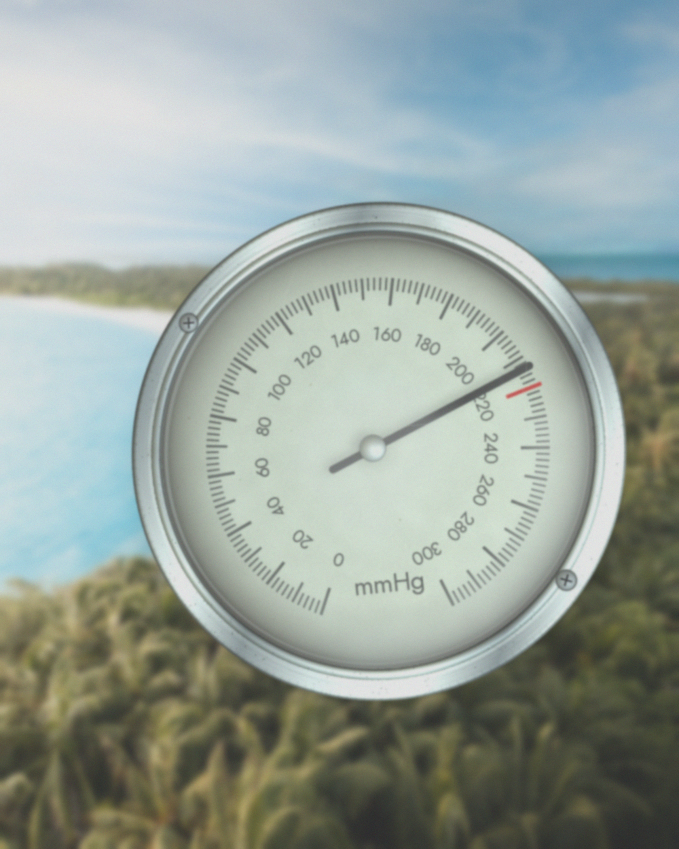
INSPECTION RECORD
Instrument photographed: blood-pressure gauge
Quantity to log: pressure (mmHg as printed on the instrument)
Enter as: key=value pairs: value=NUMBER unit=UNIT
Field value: value=214 unit=mmHg
